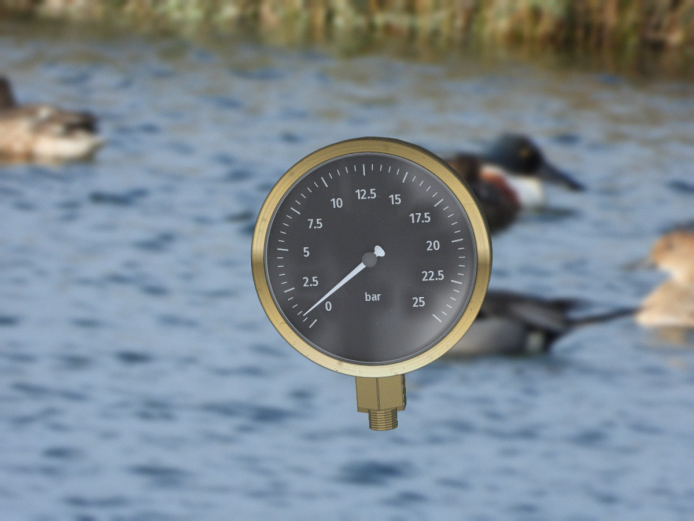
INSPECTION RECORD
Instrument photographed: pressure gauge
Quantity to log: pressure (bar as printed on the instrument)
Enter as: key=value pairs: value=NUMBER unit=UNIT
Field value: value=0.75 unit=bar
